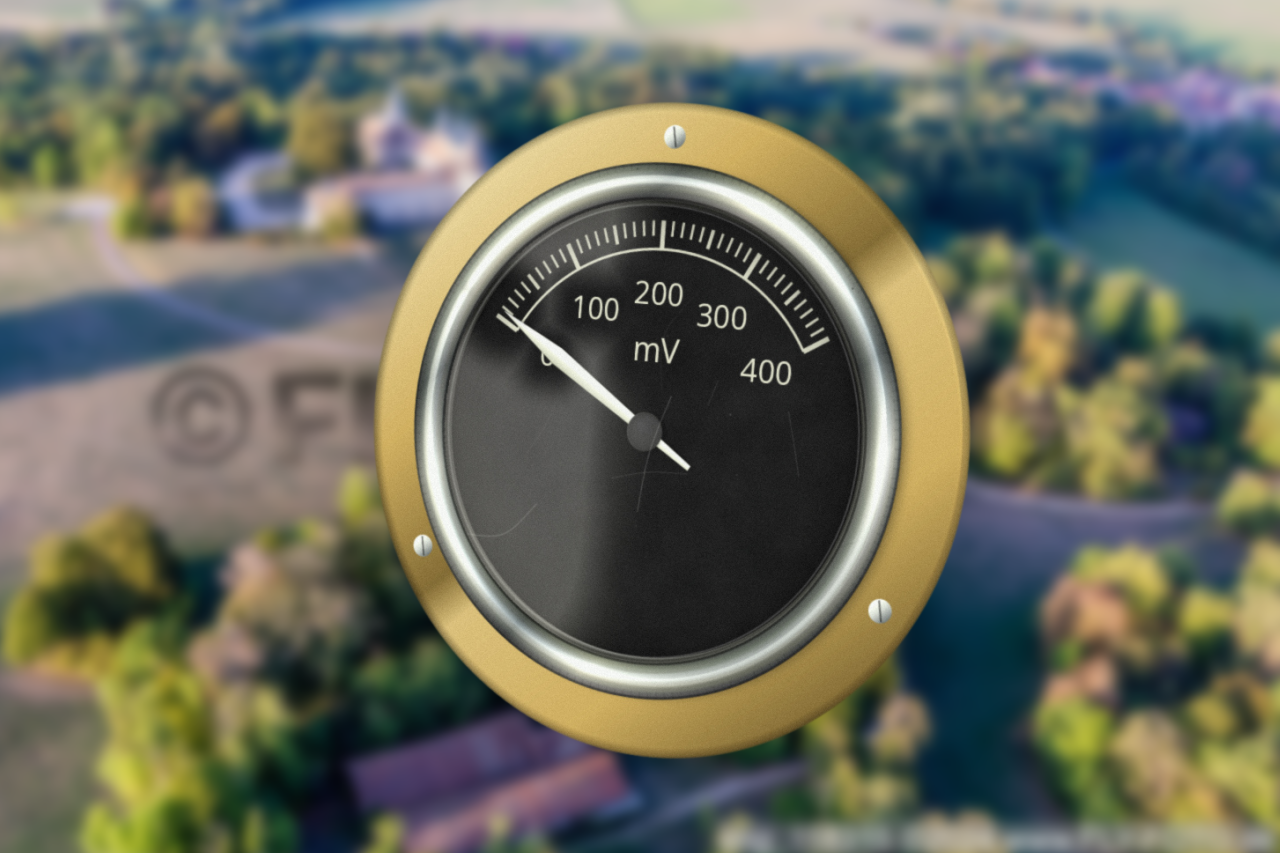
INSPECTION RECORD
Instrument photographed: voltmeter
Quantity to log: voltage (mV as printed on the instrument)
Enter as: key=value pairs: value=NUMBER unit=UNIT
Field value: value=10 unit=mV
